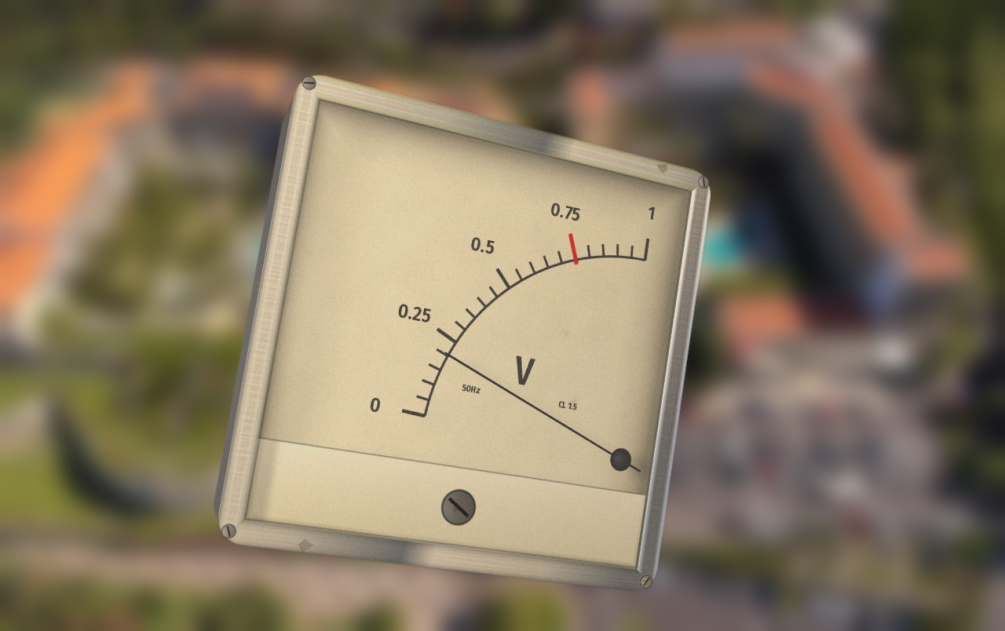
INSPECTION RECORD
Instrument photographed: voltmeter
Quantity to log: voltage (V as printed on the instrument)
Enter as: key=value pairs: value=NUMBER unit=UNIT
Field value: value=0.2 unit=V
